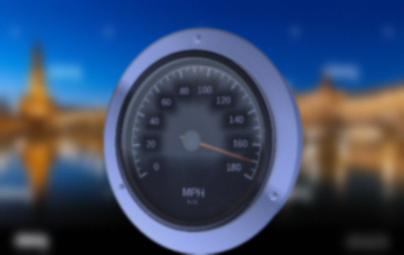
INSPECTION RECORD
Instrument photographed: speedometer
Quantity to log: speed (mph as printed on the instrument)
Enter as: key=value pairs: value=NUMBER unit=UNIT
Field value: value=170 unit=mph
